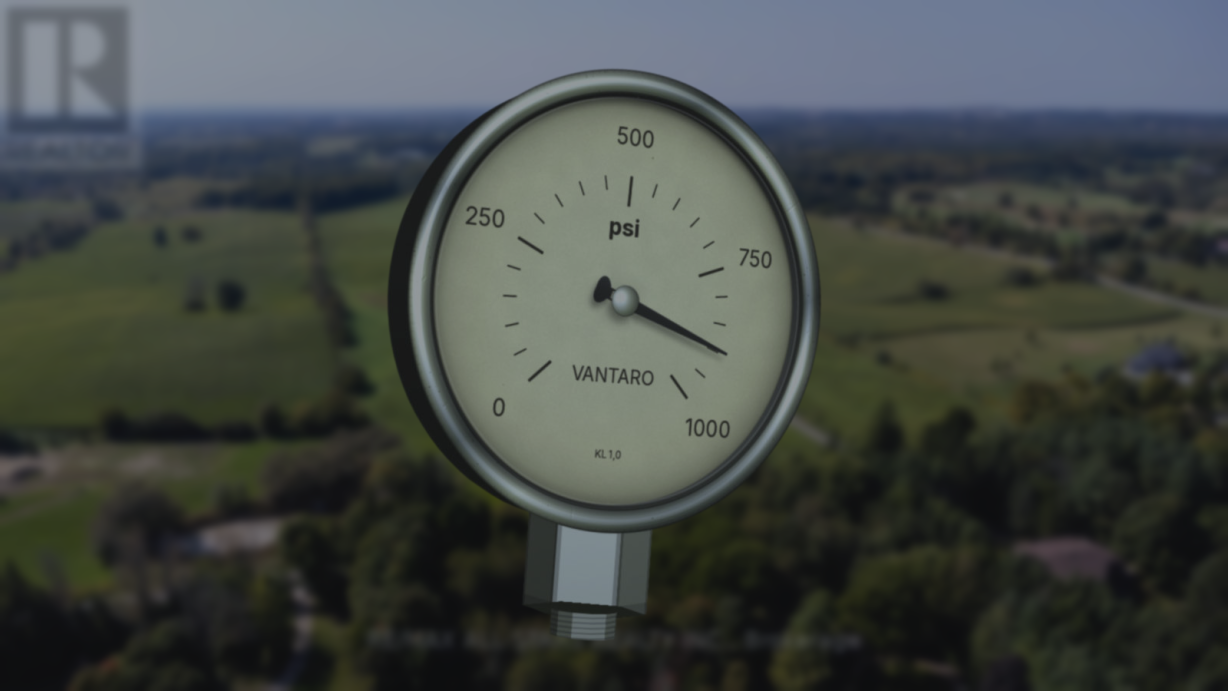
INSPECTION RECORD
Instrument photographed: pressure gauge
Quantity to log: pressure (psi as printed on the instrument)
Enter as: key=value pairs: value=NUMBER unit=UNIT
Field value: value=900 unit=psi
